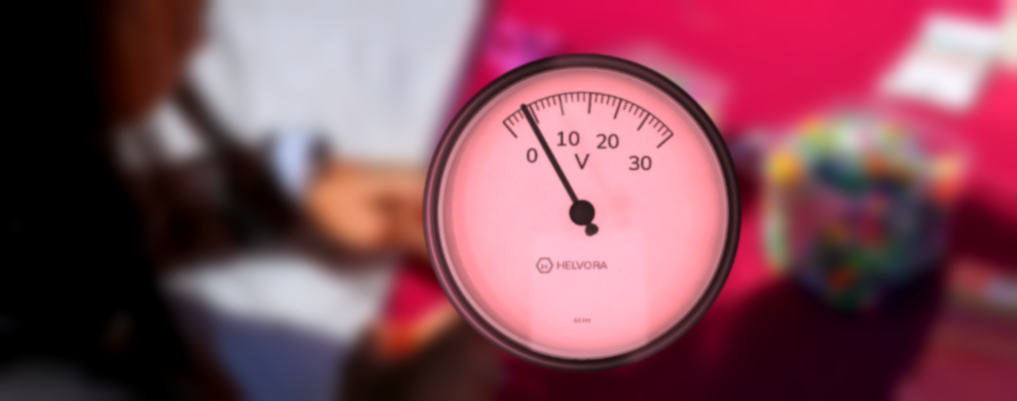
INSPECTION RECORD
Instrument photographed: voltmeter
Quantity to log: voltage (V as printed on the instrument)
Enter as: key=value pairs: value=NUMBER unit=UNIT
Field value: value=4 unit=V
